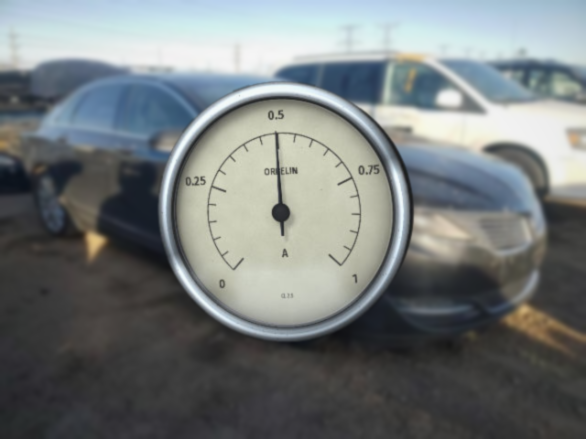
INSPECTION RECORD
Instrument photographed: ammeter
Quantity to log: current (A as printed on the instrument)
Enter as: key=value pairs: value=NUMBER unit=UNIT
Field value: value=0.5 unit=A
